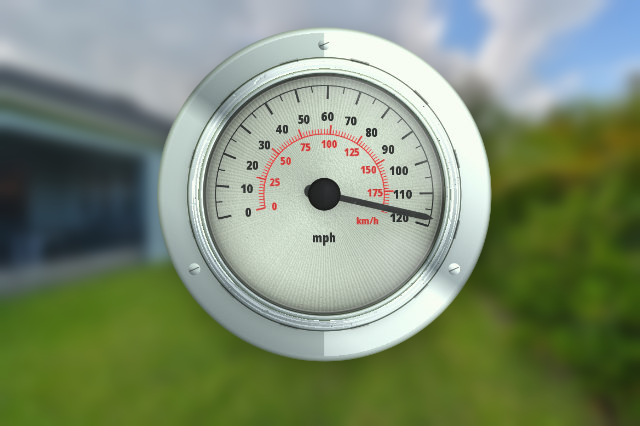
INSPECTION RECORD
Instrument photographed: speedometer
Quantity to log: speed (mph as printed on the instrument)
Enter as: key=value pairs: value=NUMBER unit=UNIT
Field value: value=117.5 unit=mph
